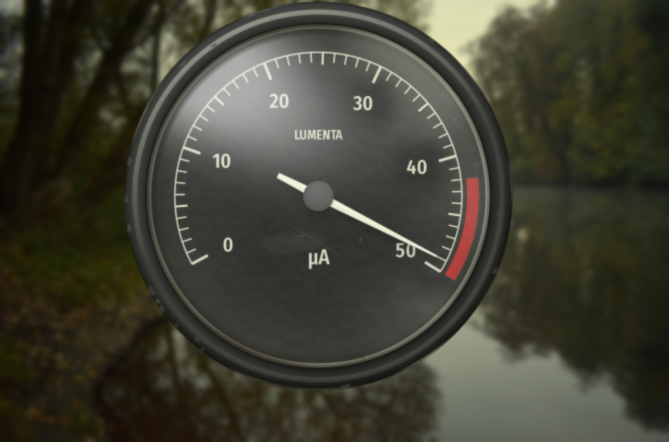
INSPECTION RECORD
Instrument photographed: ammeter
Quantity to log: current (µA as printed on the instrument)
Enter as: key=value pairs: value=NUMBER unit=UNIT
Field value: value=49 unit=µA
